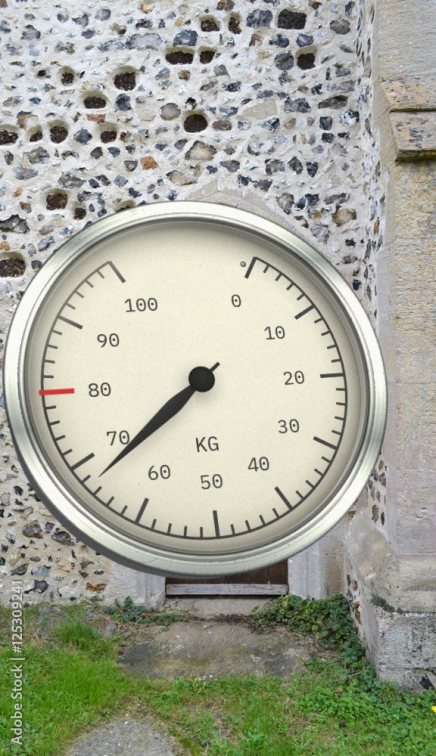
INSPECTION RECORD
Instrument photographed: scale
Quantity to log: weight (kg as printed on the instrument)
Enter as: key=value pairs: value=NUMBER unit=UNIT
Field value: value=67 unit=kg
